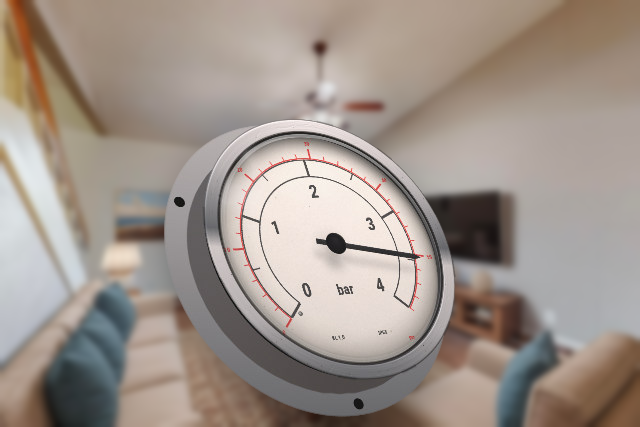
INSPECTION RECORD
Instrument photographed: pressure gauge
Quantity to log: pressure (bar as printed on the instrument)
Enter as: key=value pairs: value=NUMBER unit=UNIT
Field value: value=3.5 unit=bar
